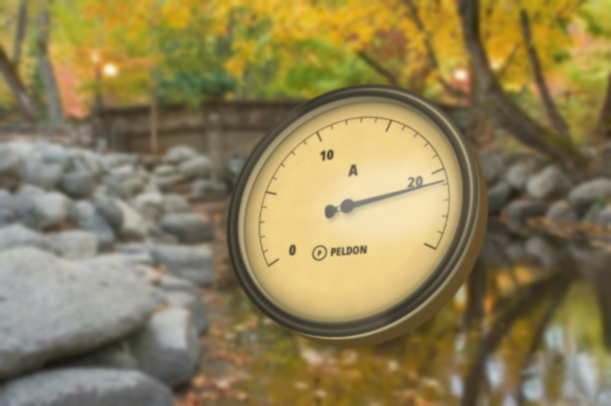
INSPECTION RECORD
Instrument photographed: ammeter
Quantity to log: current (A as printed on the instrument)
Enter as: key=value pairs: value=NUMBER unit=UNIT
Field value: value=21 unit=A
